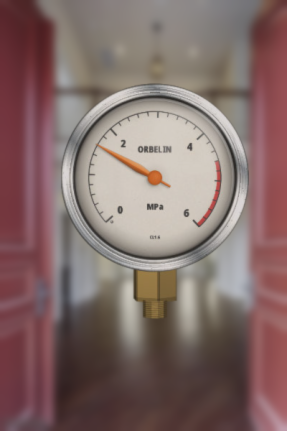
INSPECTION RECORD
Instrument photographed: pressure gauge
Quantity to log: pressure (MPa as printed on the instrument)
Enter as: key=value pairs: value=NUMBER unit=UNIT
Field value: value=1.6 unit=MPa
